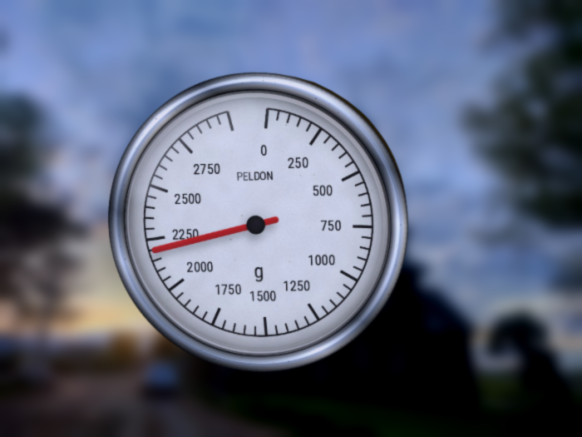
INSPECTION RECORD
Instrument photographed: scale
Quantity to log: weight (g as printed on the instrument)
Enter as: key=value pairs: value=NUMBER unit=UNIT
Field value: value=2200 unit=g
